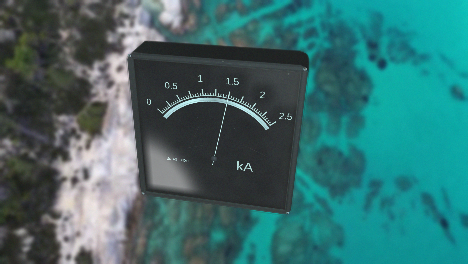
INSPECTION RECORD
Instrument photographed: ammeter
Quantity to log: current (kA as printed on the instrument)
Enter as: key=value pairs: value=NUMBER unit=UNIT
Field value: value=1.5 unit=kA
